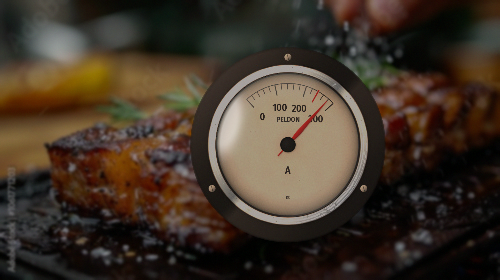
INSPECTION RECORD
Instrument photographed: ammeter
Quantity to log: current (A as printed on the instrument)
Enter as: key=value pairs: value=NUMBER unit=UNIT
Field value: value=280 unit=A
